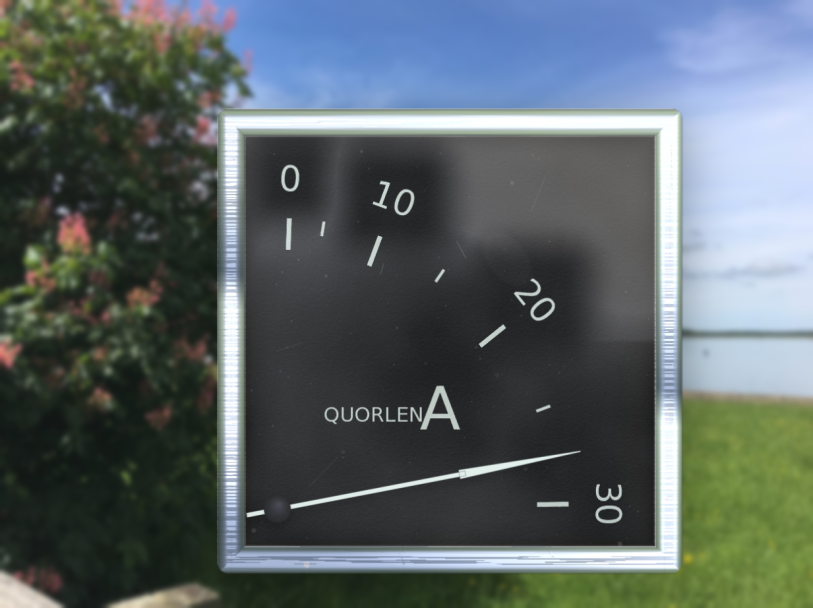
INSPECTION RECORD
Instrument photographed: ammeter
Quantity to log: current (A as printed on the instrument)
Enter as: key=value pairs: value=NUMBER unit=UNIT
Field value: value=27.5 unit=A
